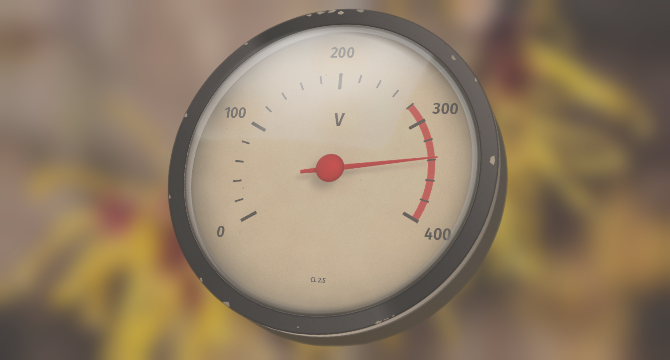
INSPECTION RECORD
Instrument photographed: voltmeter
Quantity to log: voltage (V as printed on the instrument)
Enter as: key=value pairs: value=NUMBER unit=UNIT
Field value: value=340 unit=V
